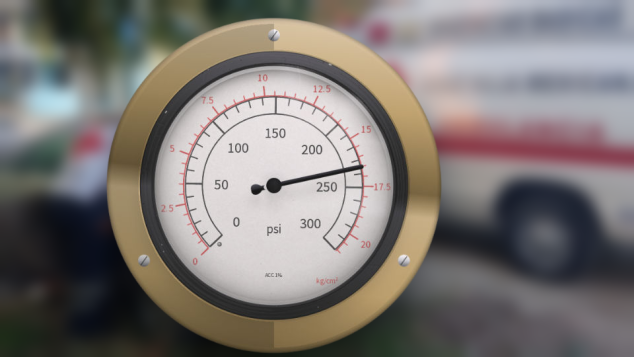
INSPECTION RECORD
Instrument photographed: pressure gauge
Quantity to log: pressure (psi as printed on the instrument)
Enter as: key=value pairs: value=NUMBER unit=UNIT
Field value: value=235 unit=psi
